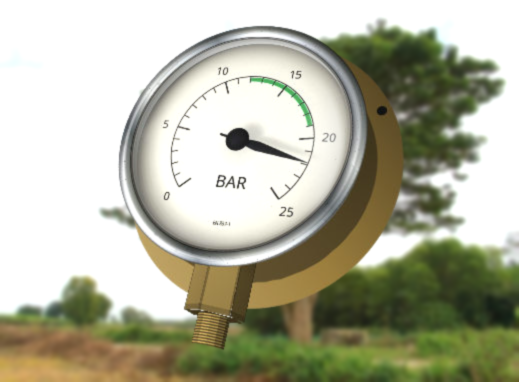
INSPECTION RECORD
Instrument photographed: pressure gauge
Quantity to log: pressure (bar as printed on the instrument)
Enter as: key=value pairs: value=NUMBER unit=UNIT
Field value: value=22 unit=bar
